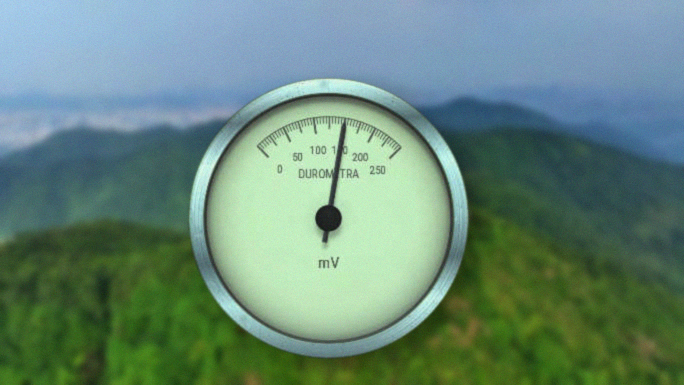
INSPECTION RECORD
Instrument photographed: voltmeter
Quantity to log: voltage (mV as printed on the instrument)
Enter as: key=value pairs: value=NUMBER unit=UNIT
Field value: value=150 unit=mV
